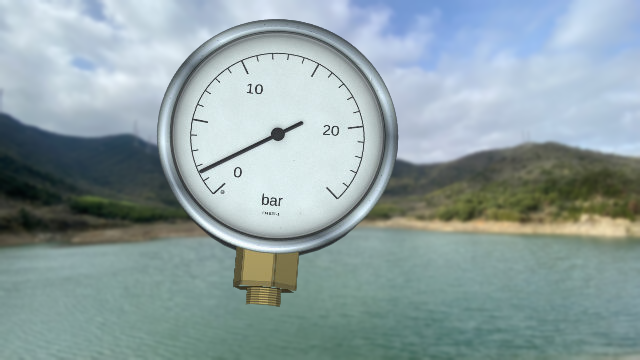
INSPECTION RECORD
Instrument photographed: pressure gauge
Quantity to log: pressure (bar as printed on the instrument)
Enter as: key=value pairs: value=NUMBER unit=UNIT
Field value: value=1.5 unit=bar
